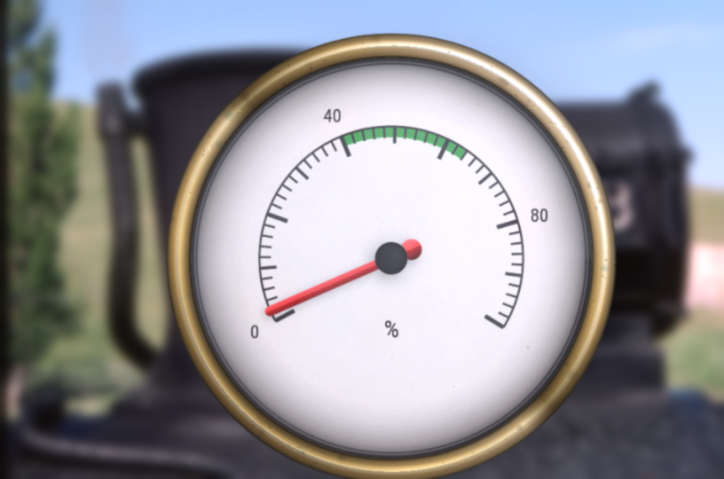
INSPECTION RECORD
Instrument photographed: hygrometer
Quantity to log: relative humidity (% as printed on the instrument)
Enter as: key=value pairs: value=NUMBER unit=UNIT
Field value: value=2 unit=%
